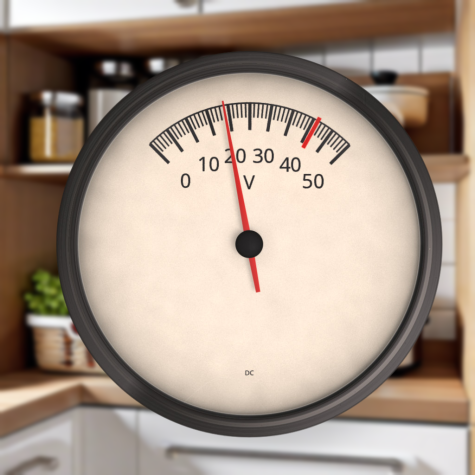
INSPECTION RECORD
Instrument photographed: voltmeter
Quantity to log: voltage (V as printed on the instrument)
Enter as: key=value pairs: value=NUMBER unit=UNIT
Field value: value=19 unit=V
